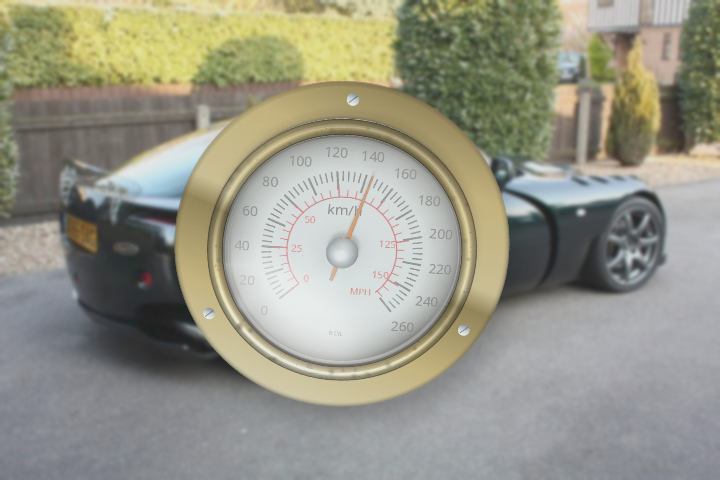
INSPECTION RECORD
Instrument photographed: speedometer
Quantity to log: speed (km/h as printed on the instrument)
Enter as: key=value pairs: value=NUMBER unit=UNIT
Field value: value=144 unit=km/h
